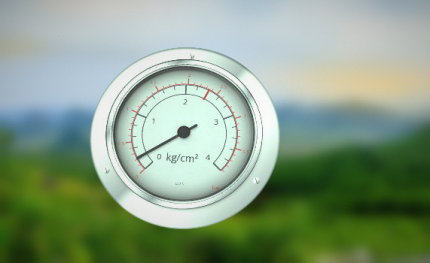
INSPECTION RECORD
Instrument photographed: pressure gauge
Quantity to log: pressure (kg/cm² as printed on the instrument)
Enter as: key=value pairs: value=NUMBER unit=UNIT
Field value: value=0.2 unit=kg/cm²
